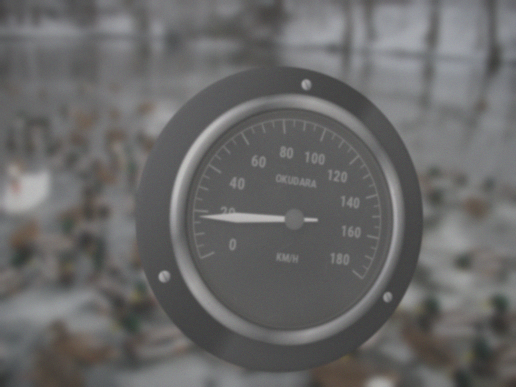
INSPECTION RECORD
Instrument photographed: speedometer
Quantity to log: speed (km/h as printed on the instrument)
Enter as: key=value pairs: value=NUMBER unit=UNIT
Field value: value=17.5 unit=km/h
